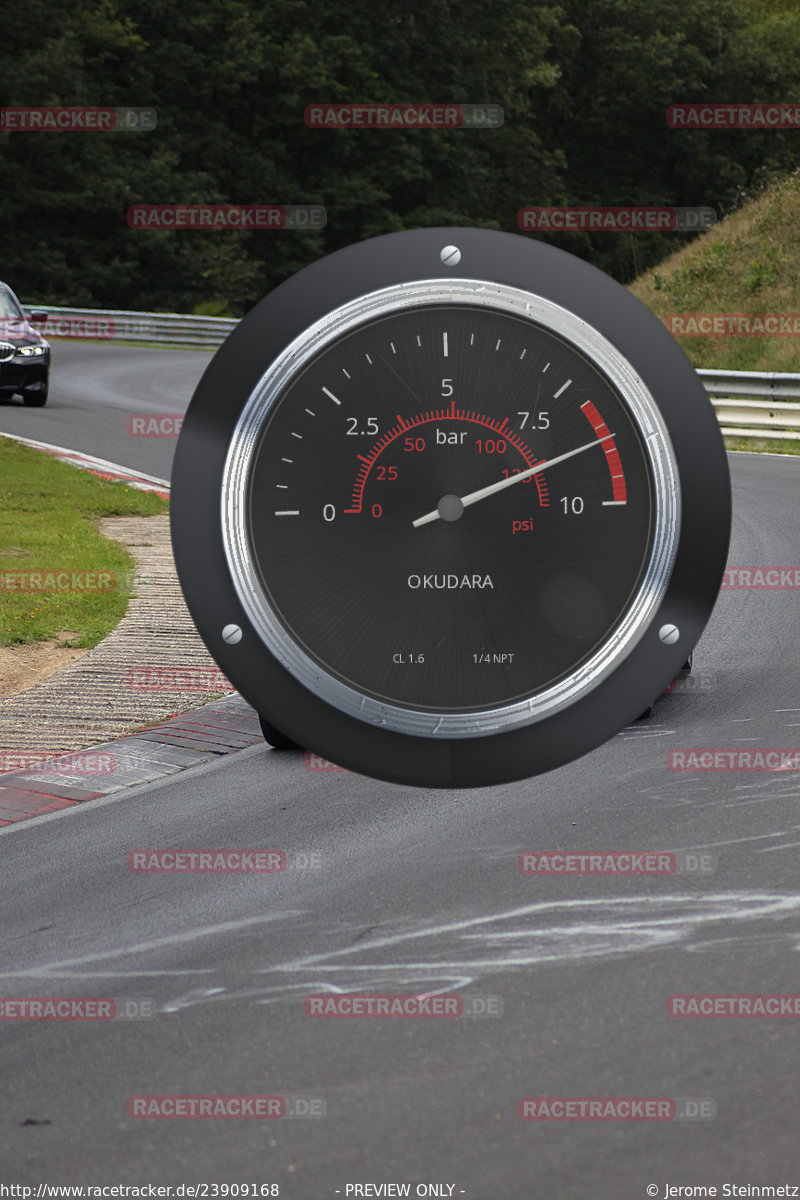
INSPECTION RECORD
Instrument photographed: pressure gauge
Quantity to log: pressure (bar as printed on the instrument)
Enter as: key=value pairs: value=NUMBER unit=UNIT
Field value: value=8.75 unit=bar
